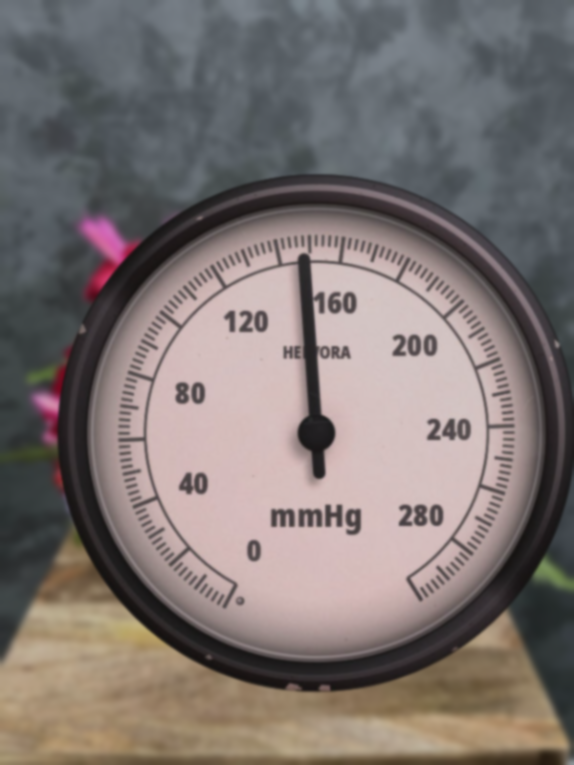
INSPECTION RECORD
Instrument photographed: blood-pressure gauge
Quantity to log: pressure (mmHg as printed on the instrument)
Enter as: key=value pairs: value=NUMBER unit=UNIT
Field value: value=148 unit=mmHg
